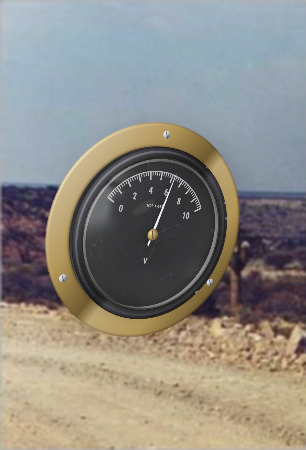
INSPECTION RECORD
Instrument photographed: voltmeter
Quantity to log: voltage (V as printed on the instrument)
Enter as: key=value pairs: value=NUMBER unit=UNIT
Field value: value=6 unit=V
